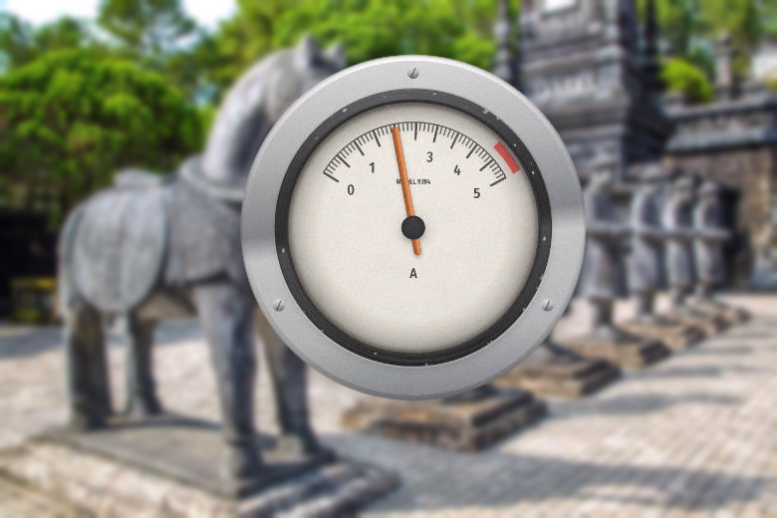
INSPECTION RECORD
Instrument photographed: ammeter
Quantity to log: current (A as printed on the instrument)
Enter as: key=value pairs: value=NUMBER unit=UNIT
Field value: value=2 unit=A
